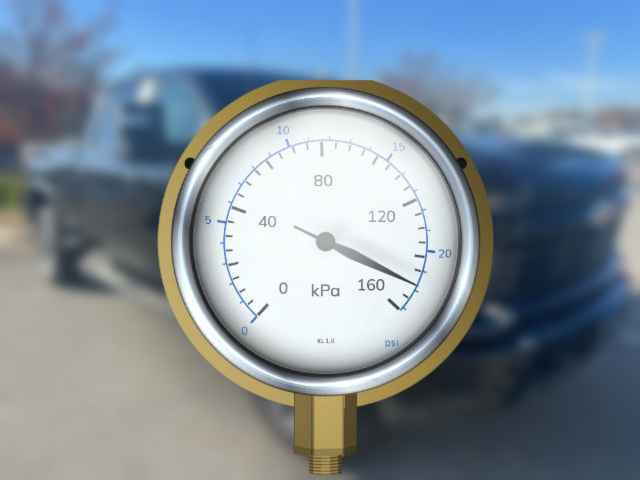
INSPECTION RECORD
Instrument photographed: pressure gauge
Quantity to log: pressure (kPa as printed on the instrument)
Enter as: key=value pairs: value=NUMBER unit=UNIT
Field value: value=150 unit=kPa
